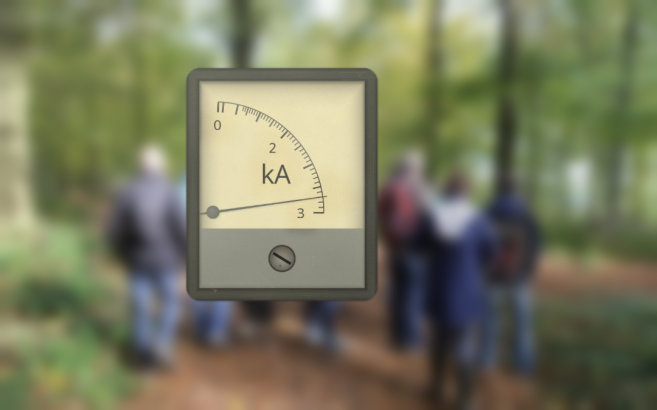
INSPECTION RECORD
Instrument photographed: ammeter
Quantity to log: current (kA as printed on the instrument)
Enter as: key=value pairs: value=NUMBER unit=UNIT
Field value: value=2.85 unit=kA
